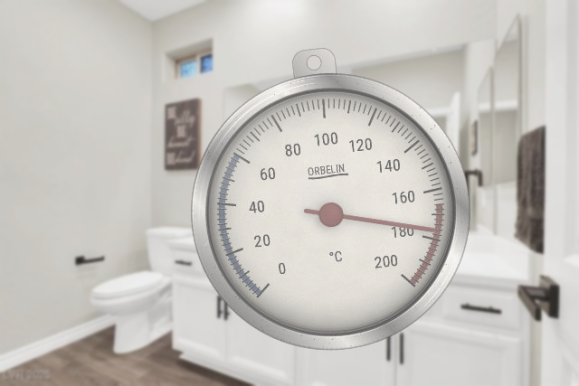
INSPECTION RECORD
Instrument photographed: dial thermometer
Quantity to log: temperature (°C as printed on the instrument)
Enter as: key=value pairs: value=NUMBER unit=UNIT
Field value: value=176 unit=°C
